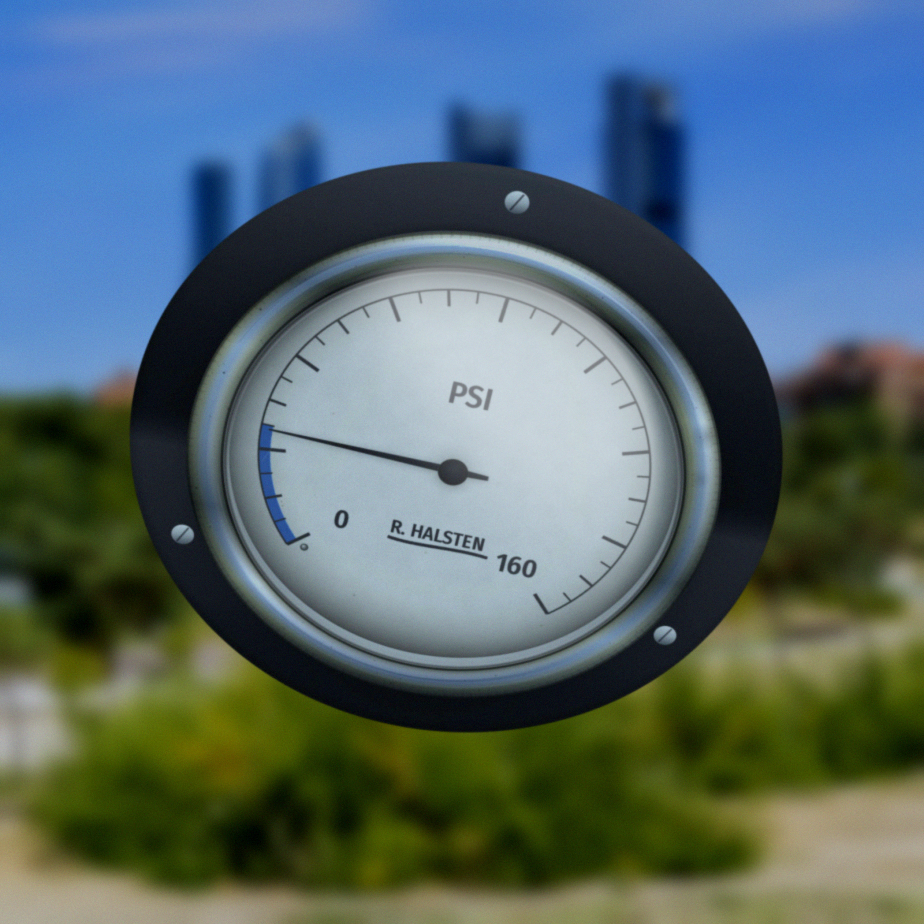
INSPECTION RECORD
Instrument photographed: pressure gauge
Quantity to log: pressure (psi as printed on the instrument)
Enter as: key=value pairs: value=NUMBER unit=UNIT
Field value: value=25 unit=psi
